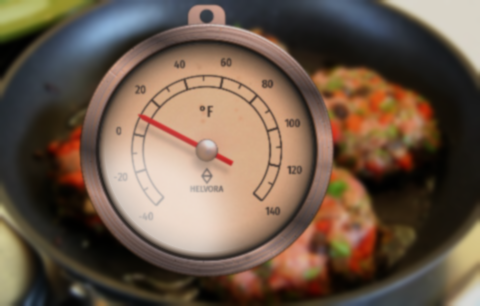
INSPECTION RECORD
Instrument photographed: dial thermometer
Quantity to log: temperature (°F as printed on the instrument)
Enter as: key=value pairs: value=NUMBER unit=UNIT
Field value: value=10 unit=°F
